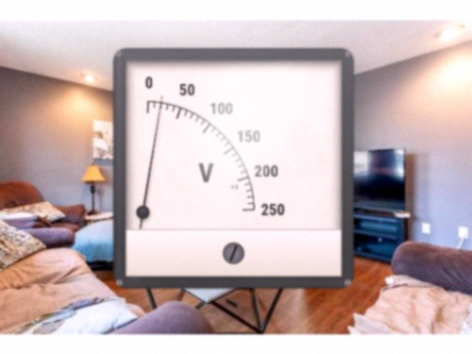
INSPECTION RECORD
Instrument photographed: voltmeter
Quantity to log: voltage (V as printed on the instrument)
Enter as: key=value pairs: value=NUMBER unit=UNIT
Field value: value=20 unit=V
